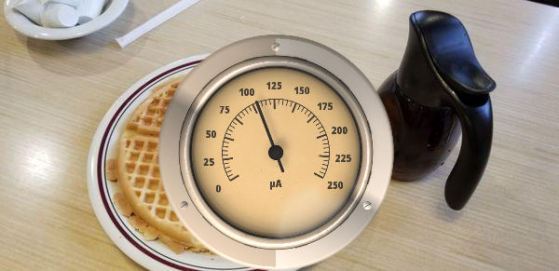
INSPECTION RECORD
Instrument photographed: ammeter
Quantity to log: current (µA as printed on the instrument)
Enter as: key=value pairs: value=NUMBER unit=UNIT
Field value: value=105 unit=µA
